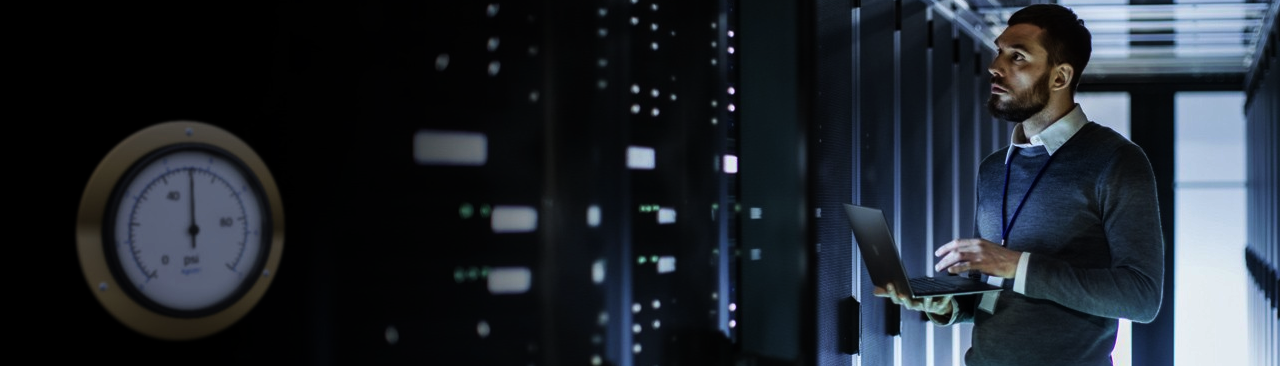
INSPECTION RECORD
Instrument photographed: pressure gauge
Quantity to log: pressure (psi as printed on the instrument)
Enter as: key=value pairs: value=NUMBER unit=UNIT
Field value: value=50 unit=psi
